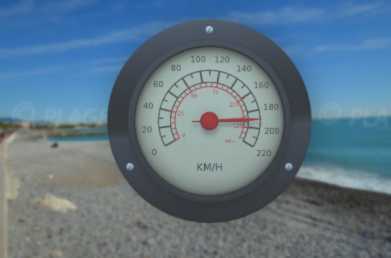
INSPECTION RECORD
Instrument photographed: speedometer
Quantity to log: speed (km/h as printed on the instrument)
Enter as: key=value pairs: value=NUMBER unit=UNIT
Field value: value=190 unit=km/h
